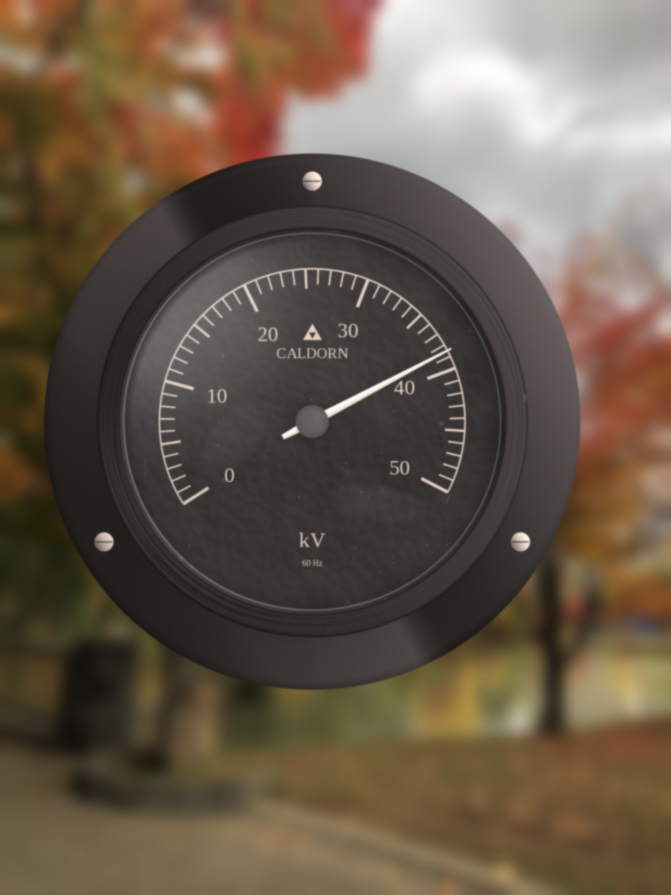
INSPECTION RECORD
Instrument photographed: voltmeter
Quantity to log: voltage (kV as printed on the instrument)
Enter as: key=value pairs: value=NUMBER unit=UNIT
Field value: value=38.5 unit=kV
